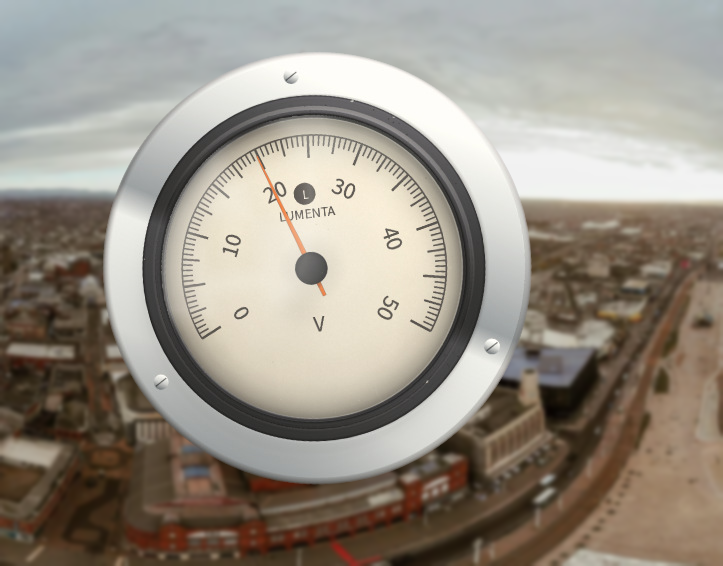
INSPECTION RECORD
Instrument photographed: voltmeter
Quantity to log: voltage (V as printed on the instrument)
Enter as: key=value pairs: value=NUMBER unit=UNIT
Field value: value=20 unit=V
